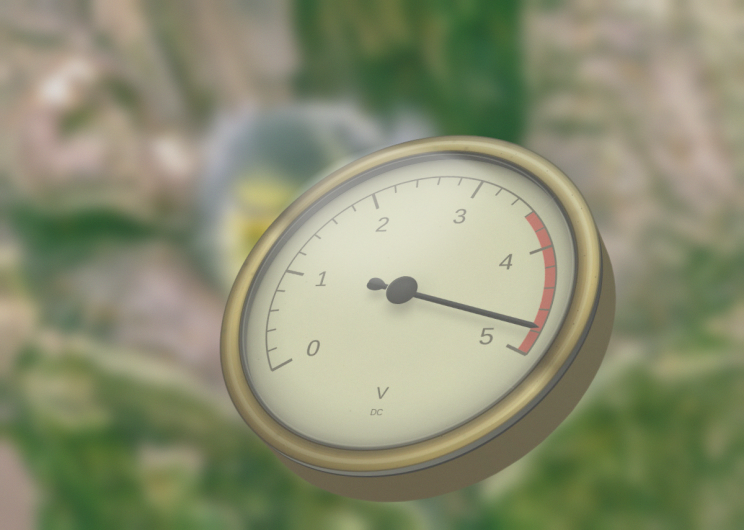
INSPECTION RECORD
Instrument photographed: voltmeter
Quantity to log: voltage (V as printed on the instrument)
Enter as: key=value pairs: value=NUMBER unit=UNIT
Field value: value=4.8 unit=V
